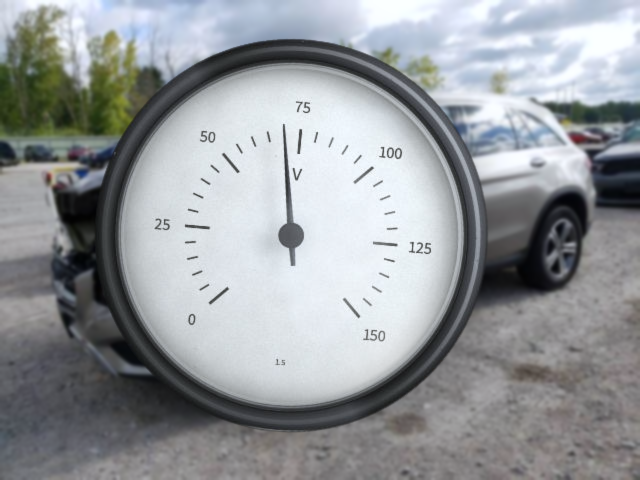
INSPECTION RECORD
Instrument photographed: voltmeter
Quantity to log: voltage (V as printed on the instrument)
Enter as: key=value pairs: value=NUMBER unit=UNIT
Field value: value=70 unit=V
